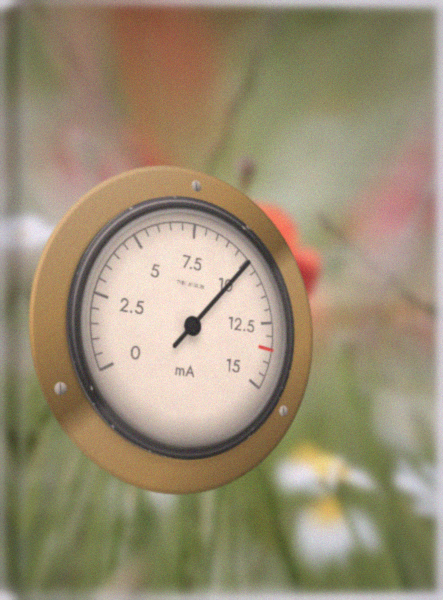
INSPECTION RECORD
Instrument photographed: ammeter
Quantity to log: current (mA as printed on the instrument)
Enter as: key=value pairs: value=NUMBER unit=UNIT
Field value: value=10 unit=mA
